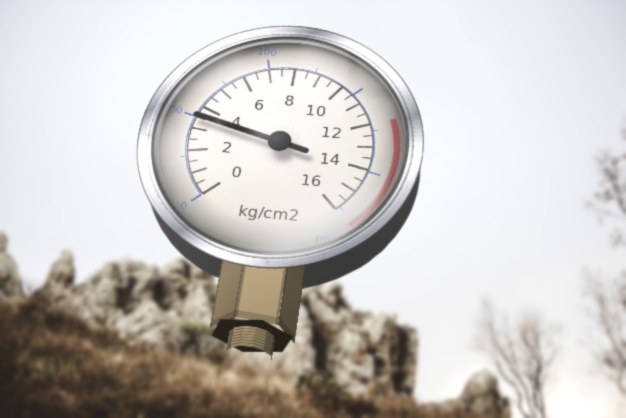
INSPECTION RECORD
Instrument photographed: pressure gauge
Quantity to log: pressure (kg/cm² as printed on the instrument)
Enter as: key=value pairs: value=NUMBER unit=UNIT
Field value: value=3.5 unit=kg/cm²
